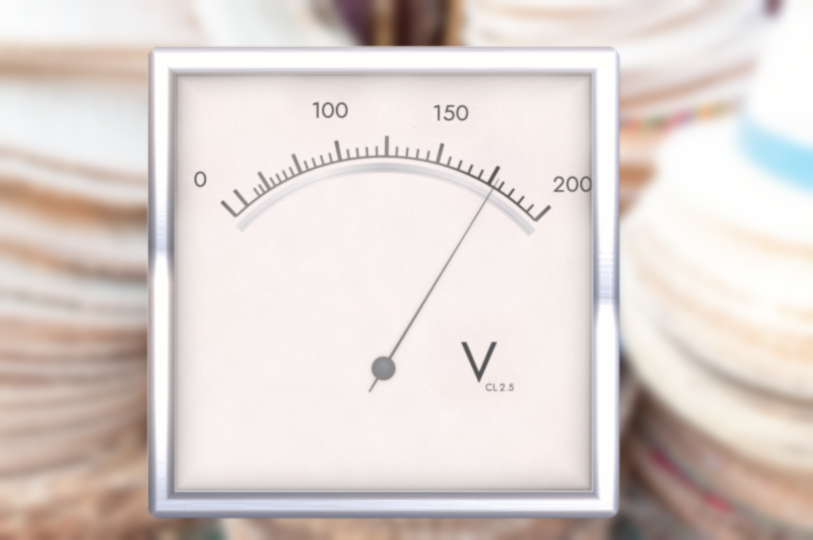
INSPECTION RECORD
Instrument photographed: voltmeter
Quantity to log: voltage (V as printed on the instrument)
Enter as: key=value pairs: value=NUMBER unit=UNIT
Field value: value=177.5 unit=V
